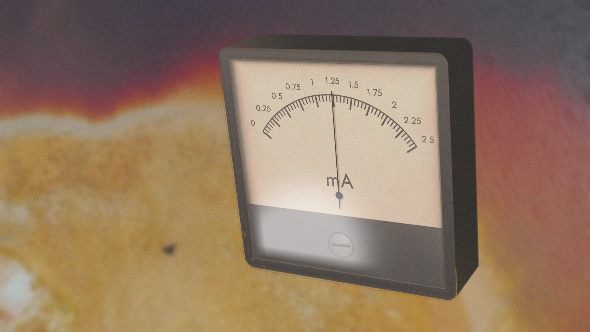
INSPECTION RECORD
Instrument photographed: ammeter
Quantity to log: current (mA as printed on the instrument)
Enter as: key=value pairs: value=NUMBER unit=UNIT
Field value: value=1.25 unit=mA
